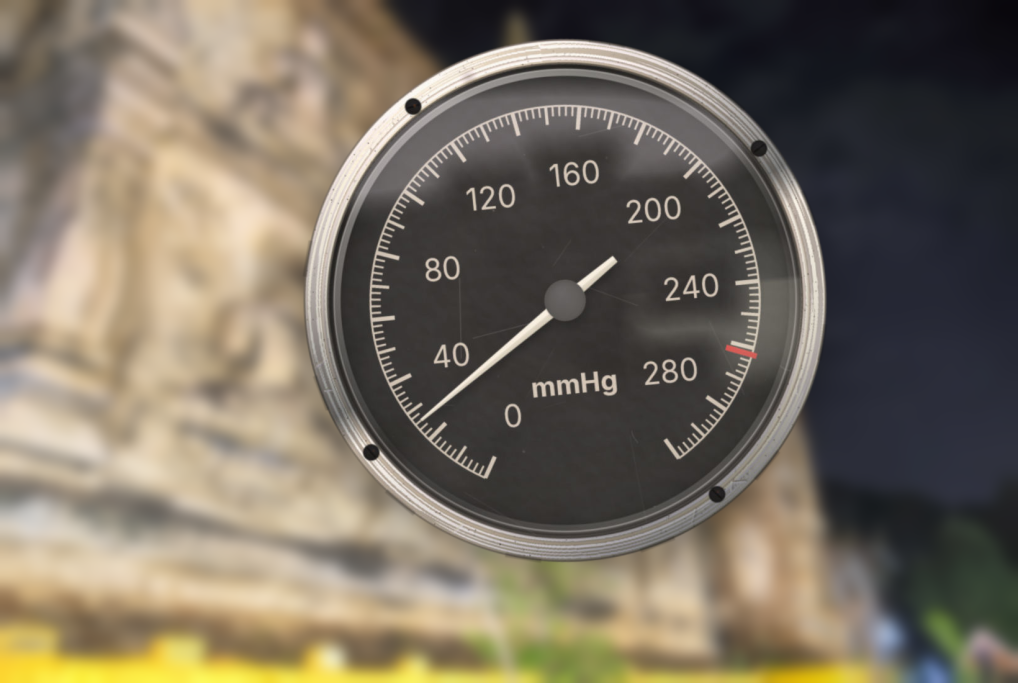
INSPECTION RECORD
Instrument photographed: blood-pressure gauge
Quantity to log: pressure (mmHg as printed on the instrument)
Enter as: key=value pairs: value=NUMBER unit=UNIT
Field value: value=26 unit=mmHg
